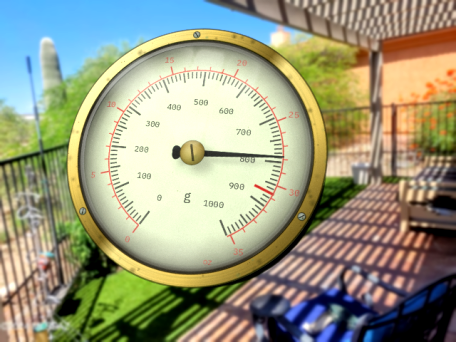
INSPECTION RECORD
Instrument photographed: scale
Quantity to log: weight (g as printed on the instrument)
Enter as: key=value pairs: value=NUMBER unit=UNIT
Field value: value=790 unit=g
